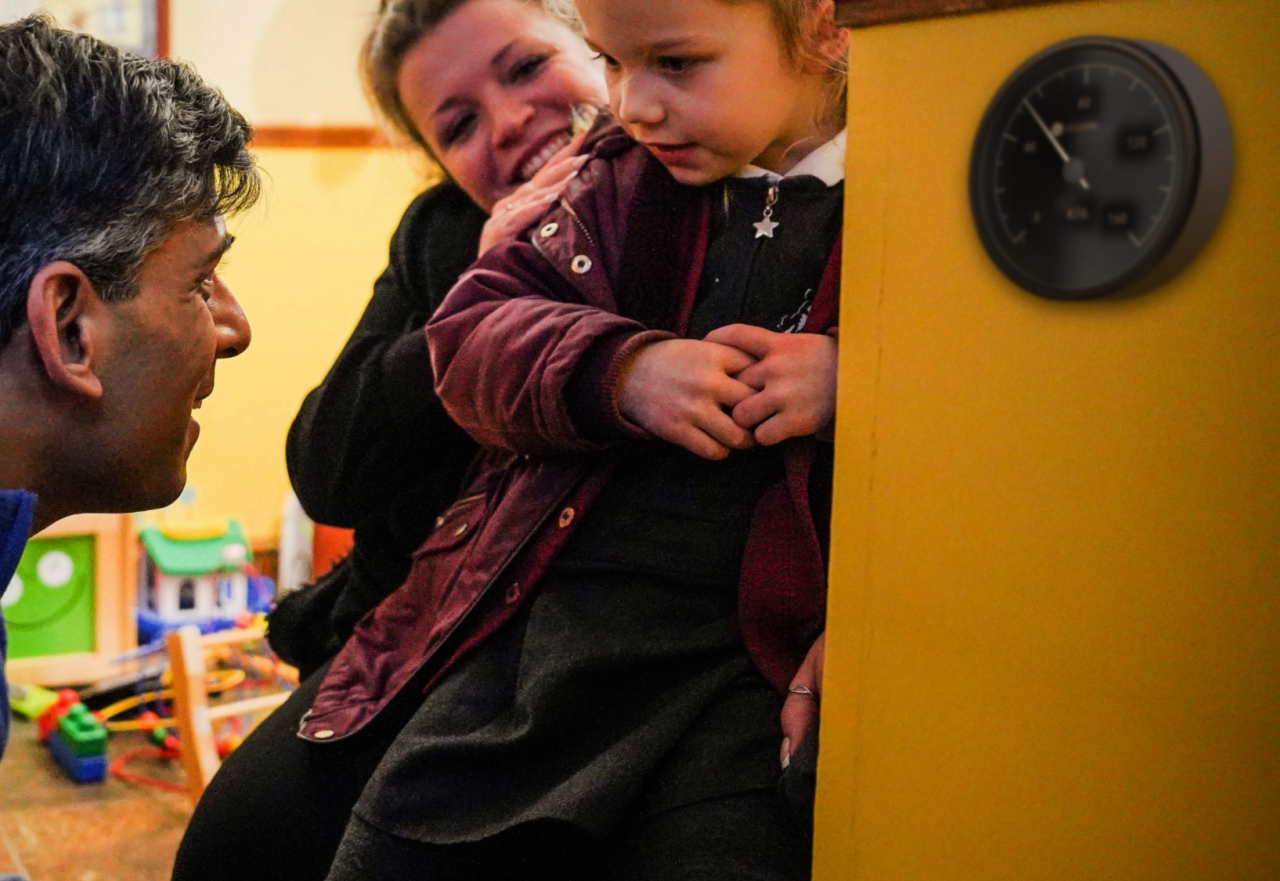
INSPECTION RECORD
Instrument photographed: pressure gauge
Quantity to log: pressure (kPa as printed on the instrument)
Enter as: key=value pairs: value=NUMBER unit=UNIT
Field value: value=55 unit=kPa
